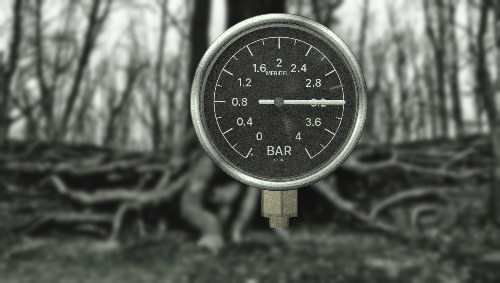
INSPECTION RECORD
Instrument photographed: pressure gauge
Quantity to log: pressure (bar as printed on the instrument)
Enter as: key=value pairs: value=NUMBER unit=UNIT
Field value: value=3.2 unit=bar
